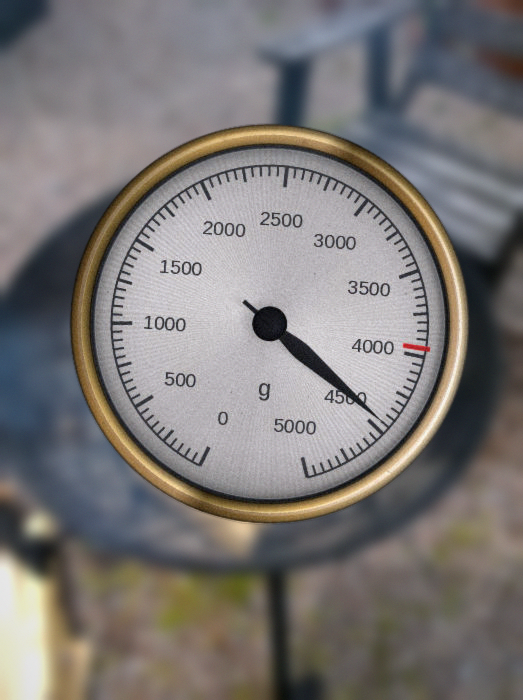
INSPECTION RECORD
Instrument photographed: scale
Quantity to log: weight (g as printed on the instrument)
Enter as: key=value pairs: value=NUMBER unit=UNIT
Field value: value=4450 unit=g
